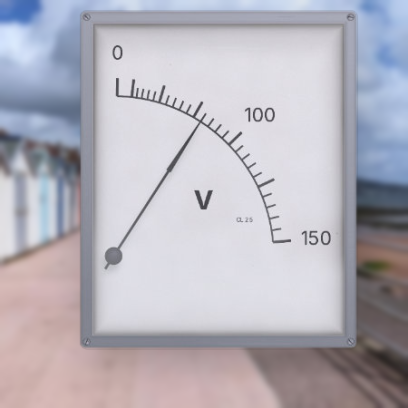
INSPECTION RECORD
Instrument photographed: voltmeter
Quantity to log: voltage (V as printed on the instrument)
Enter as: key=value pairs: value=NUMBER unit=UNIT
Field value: value=80 unit=V
